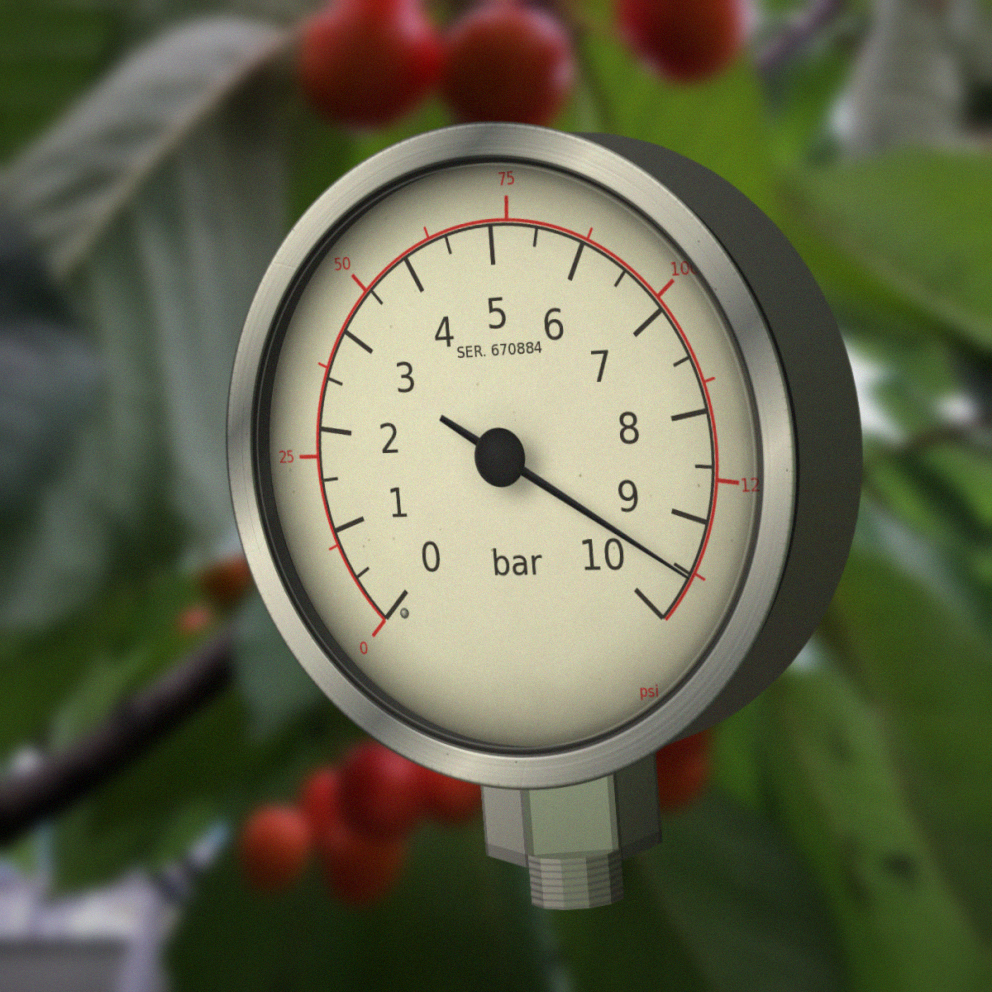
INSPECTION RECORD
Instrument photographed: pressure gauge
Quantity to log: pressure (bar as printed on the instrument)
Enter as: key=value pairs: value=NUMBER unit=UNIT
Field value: value=9.5 unit=bar
